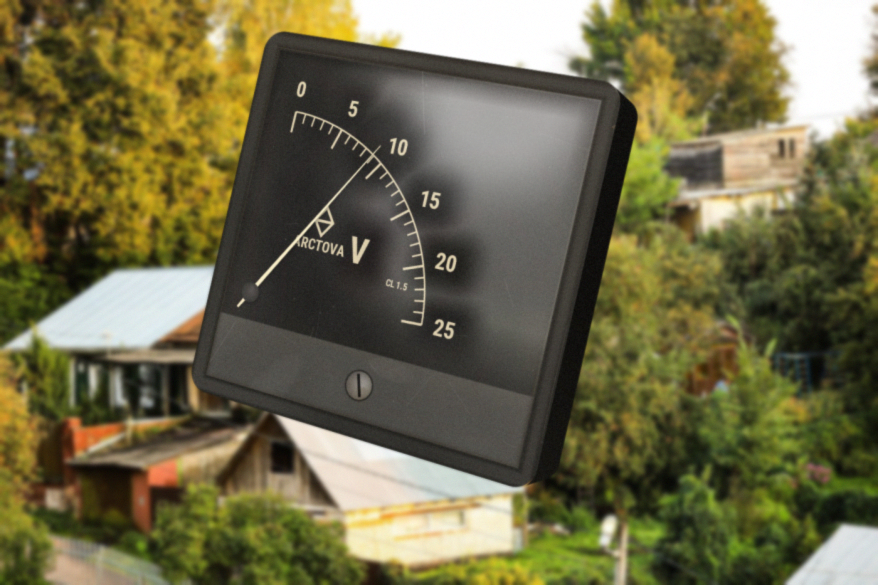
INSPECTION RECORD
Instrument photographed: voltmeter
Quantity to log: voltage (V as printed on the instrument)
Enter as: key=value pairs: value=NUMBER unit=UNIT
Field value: value=9 unit=V
